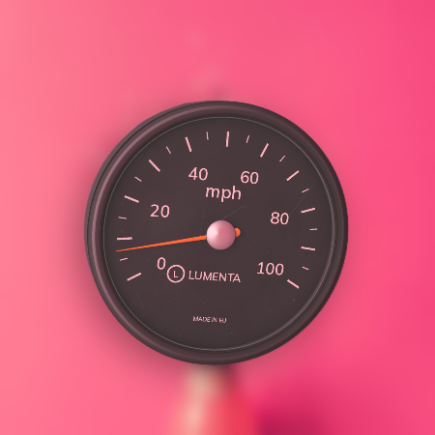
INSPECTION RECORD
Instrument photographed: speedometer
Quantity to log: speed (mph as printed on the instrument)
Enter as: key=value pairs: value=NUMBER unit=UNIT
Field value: value=7.5 unit=mph
